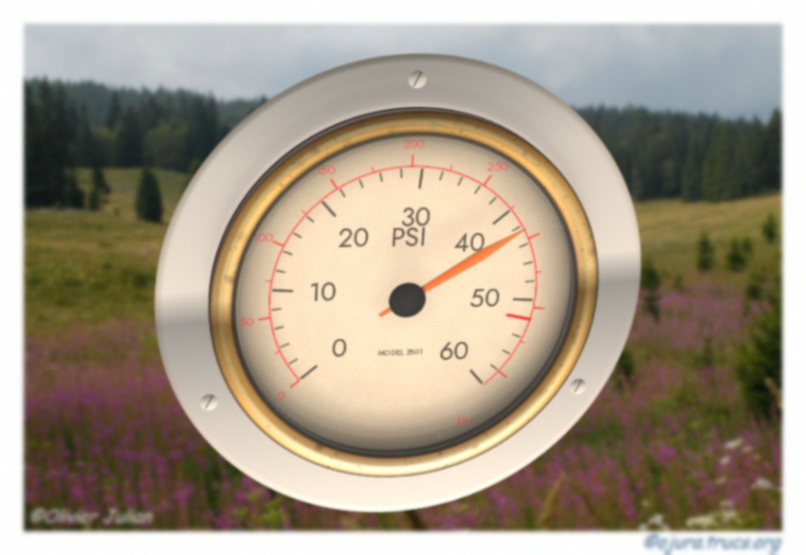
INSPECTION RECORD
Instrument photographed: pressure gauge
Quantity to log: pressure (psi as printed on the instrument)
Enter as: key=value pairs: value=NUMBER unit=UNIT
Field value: value=42 unit=psi
